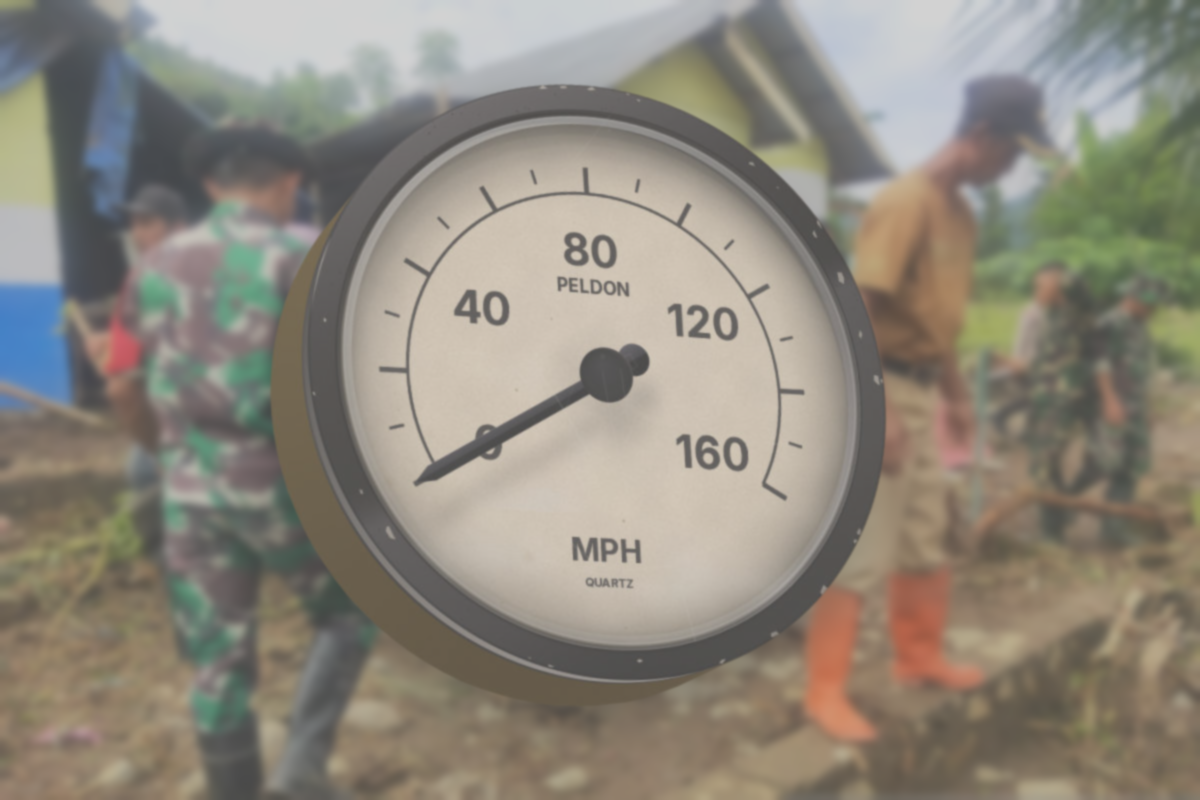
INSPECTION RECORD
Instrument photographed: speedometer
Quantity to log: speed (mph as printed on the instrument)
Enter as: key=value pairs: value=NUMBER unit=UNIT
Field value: value=0 unit=mph
